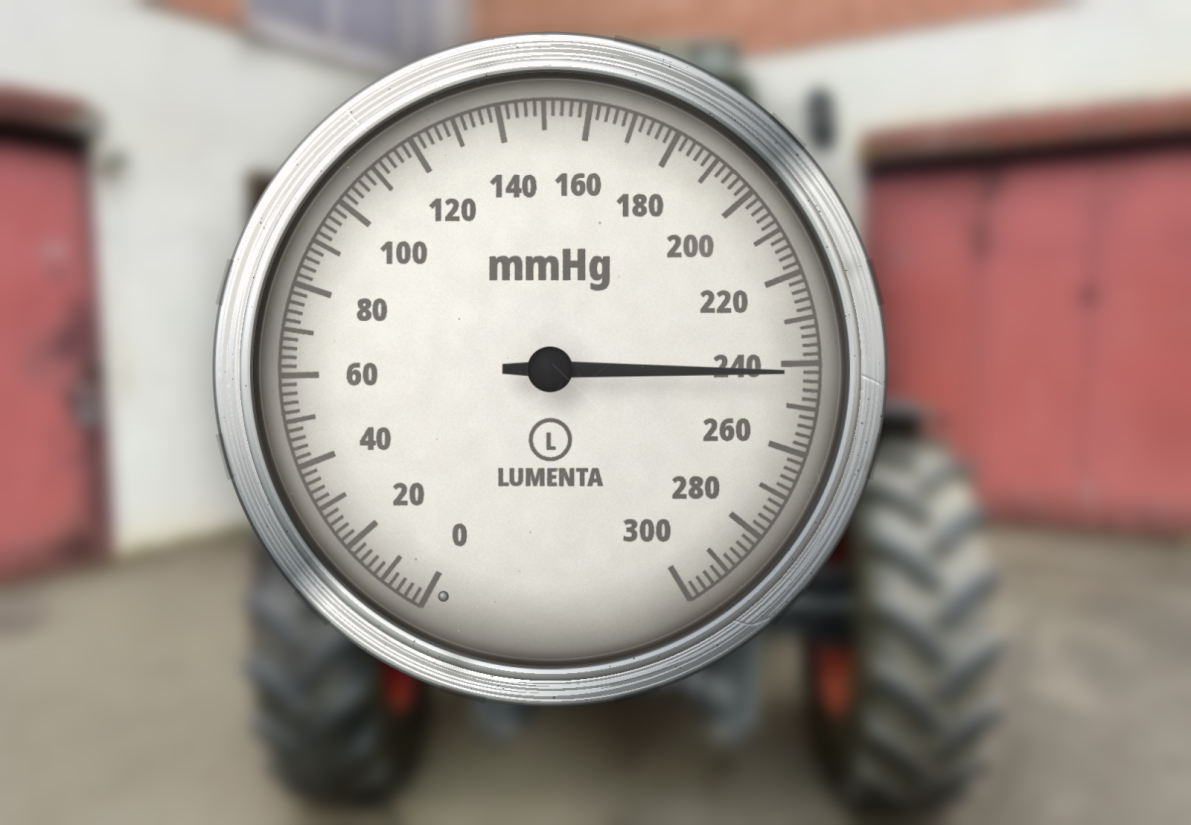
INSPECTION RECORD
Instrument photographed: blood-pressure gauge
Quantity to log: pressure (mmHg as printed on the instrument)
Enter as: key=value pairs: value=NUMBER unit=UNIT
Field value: value=242 unit=mmHg
